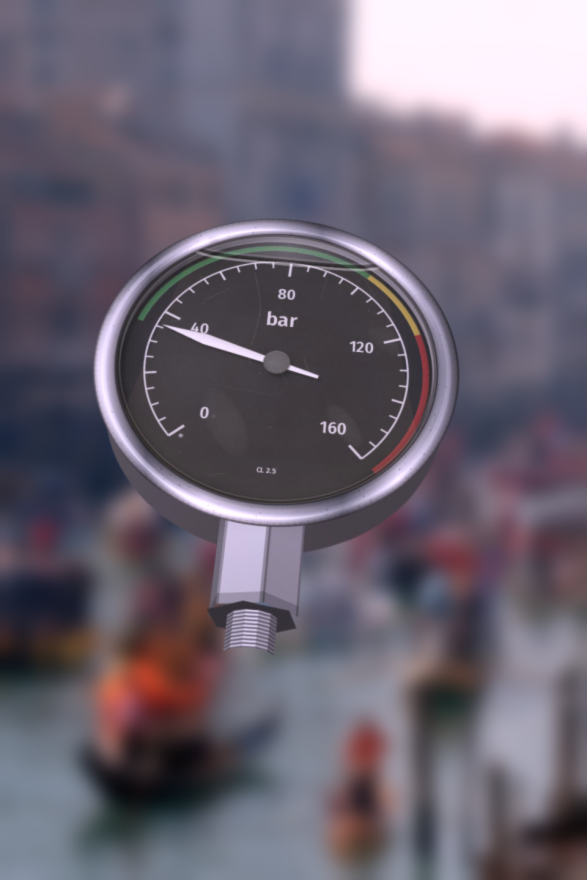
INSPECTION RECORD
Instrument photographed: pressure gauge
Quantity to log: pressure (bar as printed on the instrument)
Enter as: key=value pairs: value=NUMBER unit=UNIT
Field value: value=35 unit=bar
